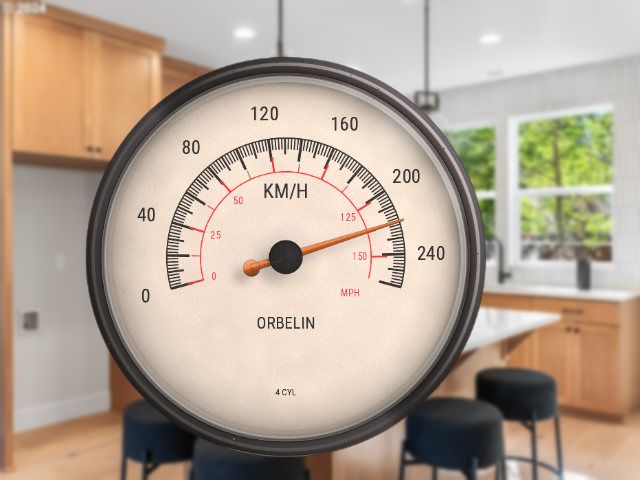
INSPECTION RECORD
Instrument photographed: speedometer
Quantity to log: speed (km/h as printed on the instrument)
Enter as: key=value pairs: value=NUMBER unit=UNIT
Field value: value=220 unit=km/h
